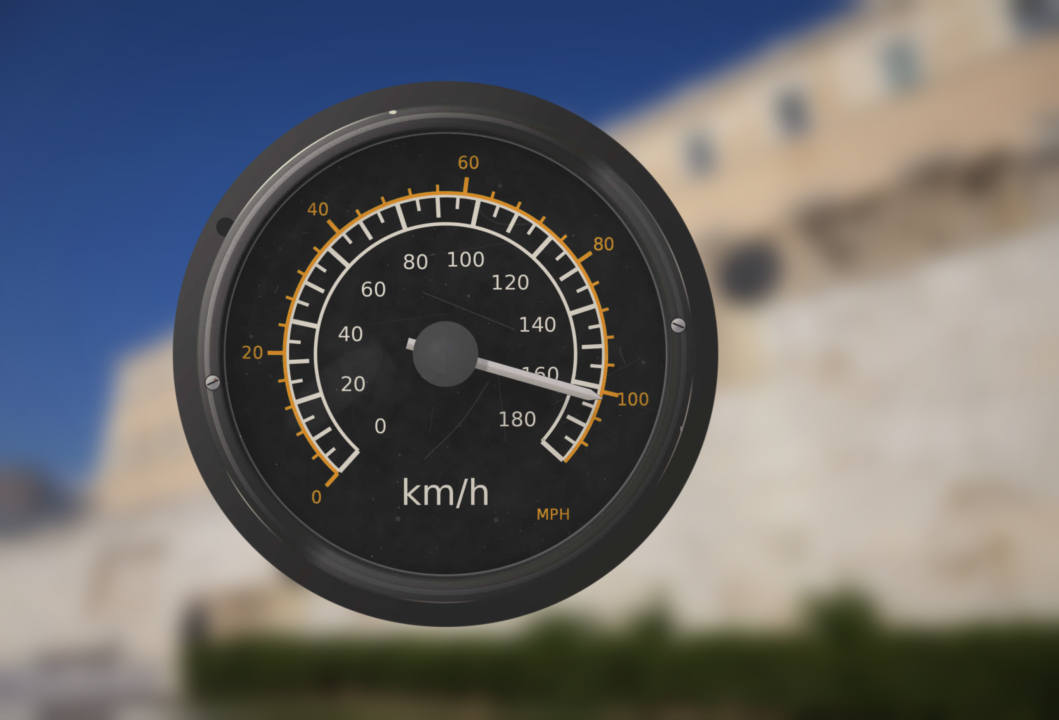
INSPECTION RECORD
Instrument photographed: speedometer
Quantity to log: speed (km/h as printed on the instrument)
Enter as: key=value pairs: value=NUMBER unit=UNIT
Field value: value=162.5 unit=km/h
